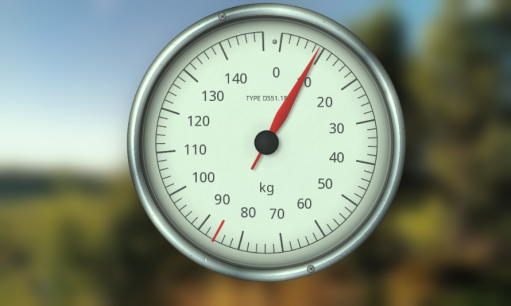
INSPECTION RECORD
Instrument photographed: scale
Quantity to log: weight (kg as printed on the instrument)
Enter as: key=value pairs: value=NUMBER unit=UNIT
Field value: value=9 unit=kg
